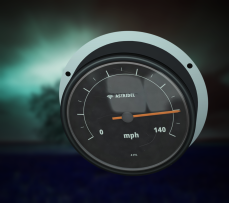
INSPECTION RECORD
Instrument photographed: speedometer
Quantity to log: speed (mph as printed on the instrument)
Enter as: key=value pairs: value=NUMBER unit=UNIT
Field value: value=120 unit=mph
